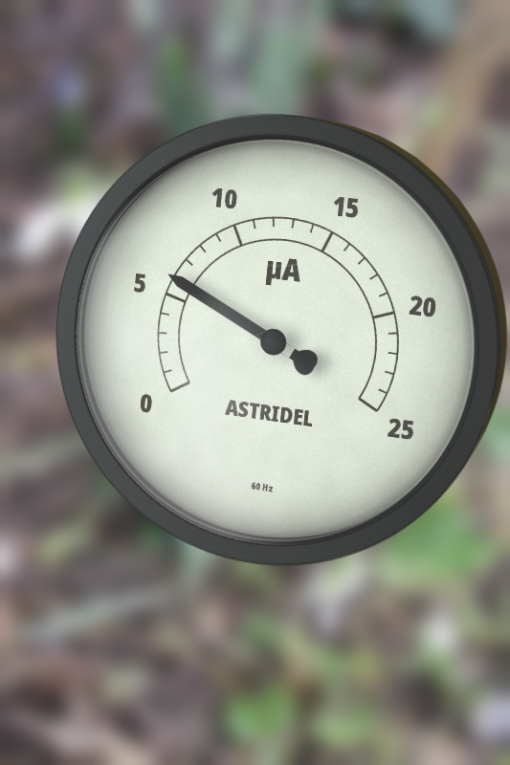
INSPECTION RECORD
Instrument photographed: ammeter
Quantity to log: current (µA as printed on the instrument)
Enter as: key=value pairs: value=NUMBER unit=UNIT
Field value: value=6 unit=µA
